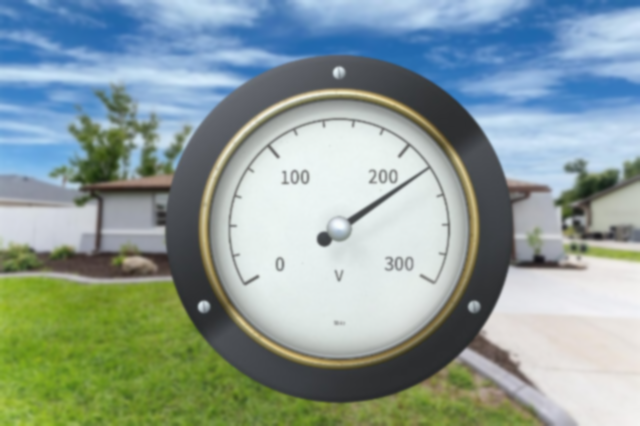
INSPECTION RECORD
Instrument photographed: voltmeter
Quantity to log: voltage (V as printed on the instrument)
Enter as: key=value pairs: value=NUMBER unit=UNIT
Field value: value=220 unit=V
